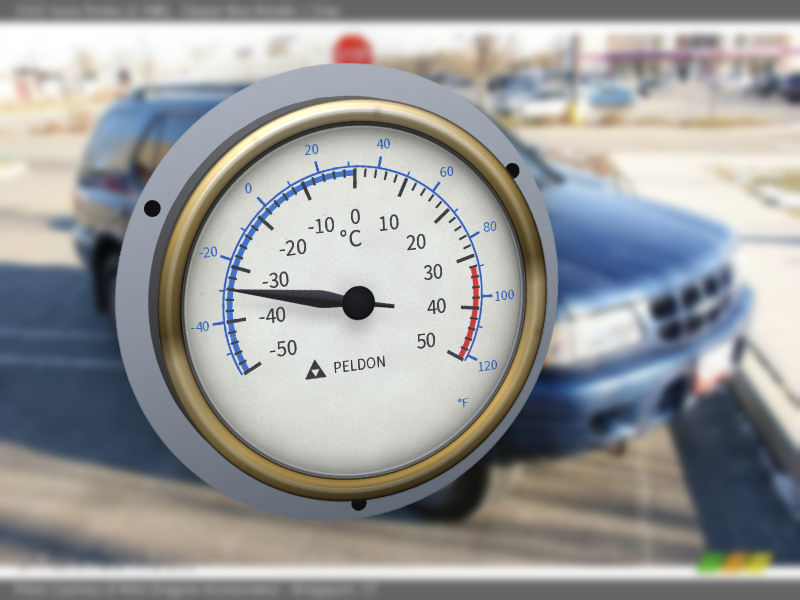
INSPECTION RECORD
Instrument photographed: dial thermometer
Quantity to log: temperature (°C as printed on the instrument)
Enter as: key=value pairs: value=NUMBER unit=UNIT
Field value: value=-34 unit=°C
